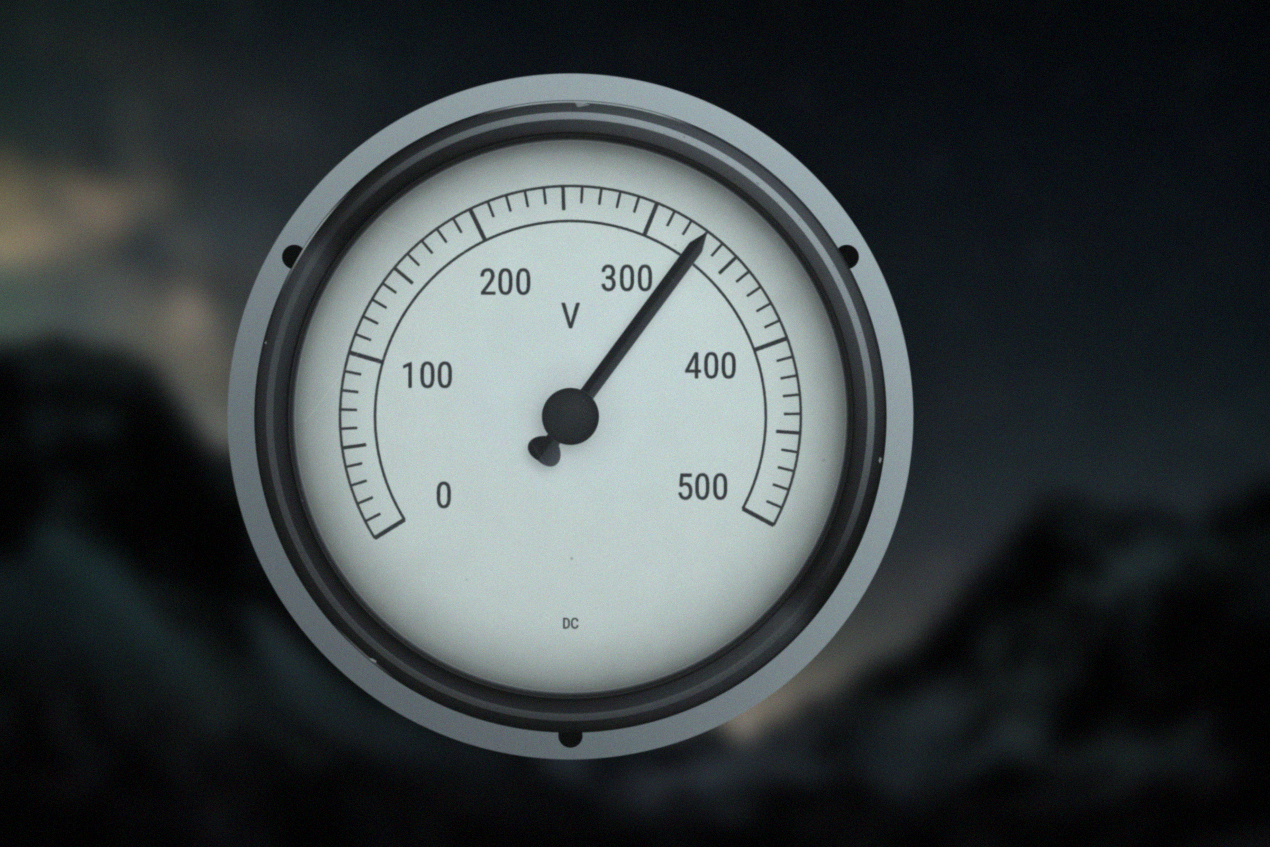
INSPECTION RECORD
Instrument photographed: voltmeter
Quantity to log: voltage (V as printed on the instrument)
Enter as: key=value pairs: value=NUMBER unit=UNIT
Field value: value=330 unit=V
